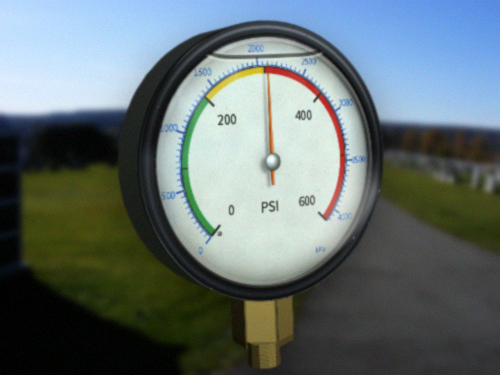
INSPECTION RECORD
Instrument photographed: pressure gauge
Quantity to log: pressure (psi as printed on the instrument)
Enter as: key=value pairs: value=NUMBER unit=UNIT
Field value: value=300 unit=psi
